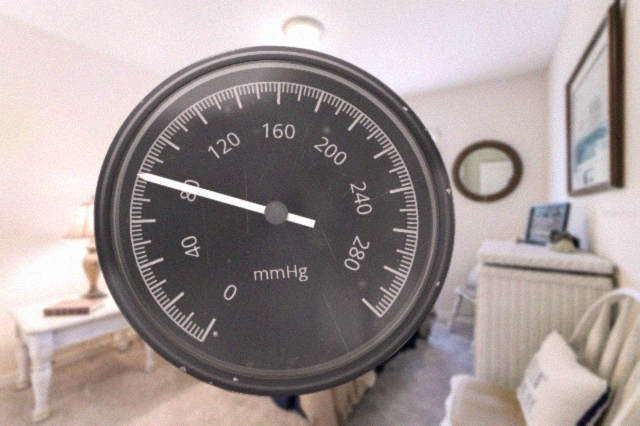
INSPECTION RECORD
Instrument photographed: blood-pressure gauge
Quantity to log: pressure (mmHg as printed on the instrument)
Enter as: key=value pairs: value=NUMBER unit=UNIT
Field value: value=80 unit=mmHg
